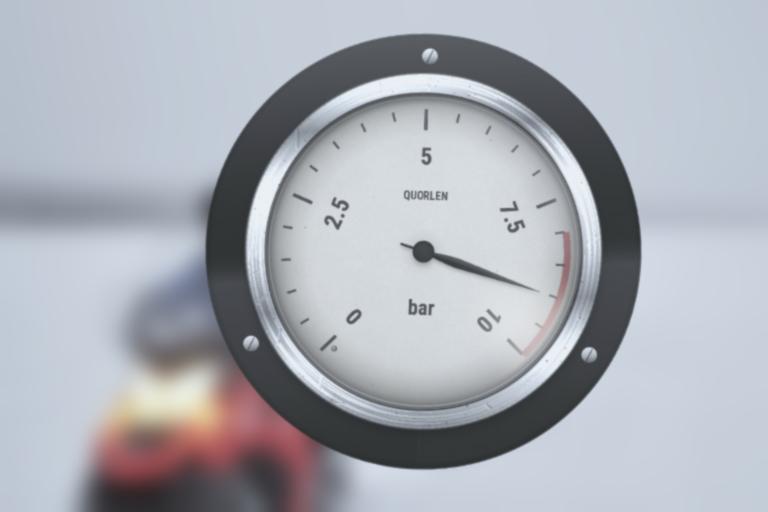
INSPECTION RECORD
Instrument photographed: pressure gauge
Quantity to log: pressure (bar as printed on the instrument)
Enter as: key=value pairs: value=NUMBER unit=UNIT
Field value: value=9 unit=bar
